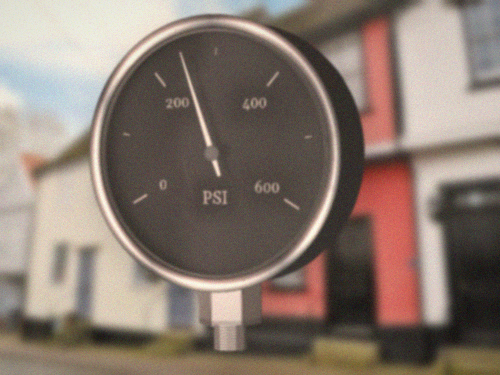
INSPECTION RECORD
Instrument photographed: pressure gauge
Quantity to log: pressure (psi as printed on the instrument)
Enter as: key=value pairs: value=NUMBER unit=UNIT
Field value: value=250 unit=psi
